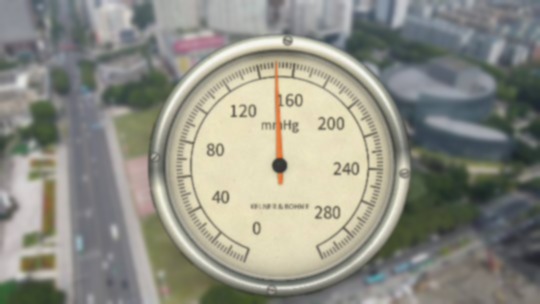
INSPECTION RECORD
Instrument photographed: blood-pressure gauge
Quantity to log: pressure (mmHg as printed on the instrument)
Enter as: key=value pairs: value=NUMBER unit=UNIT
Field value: value=150 unit=mmHg
